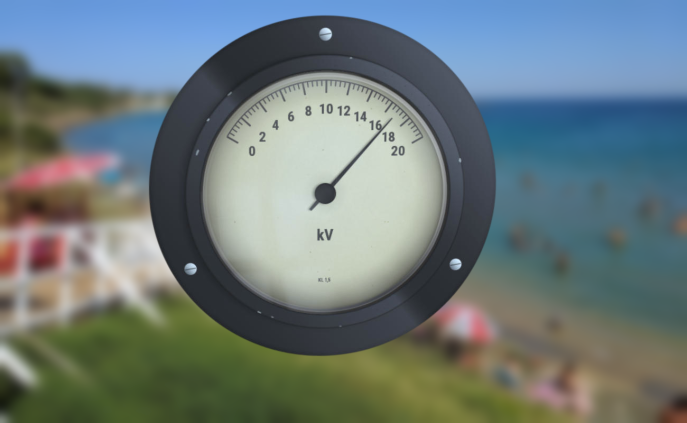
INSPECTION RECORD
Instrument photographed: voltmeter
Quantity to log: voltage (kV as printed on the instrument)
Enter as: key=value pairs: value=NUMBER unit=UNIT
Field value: value=16.8 unit=kV
